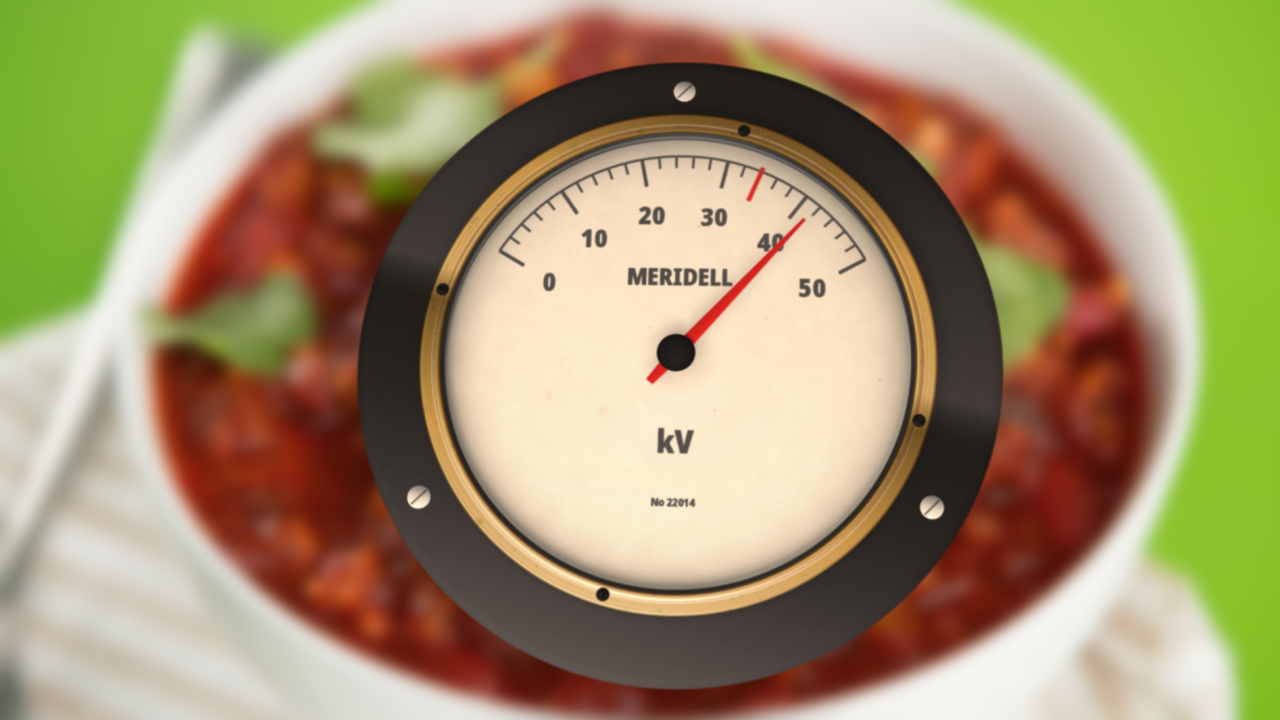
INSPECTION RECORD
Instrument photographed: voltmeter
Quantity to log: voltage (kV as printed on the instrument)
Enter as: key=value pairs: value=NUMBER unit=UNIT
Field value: value=42 unit=kV
